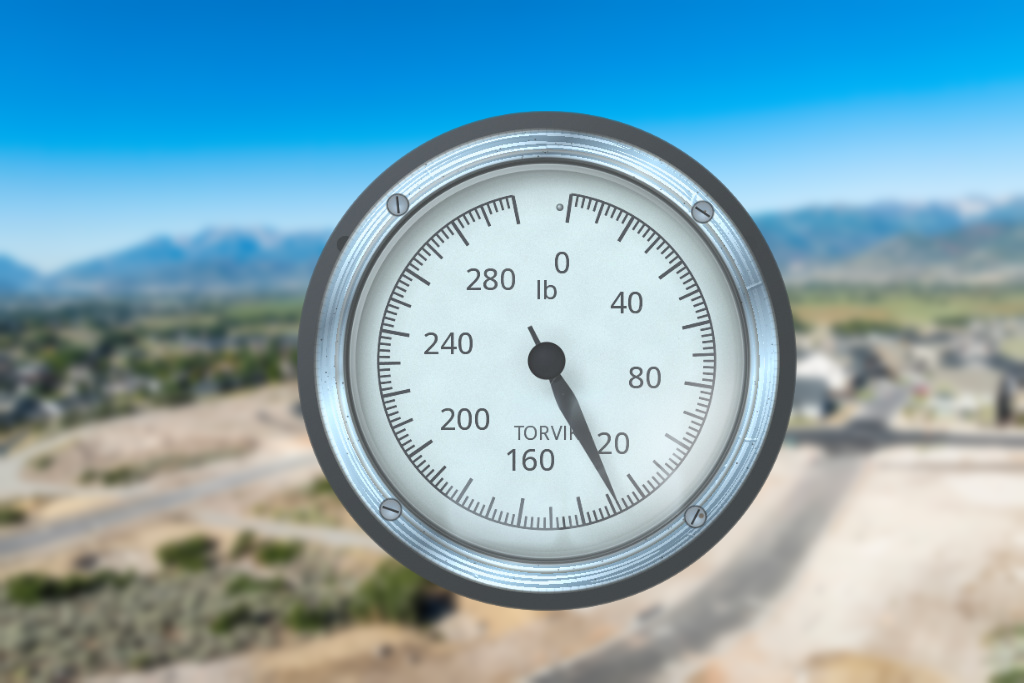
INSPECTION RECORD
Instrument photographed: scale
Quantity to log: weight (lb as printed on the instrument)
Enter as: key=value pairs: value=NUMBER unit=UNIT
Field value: value=128 unit=lb
